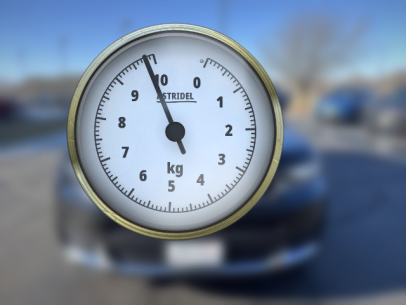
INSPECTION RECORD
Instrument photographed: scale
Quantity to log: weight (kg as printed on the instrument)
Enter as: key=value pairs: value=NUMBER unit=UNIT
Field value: value=9.8 unit=kg
